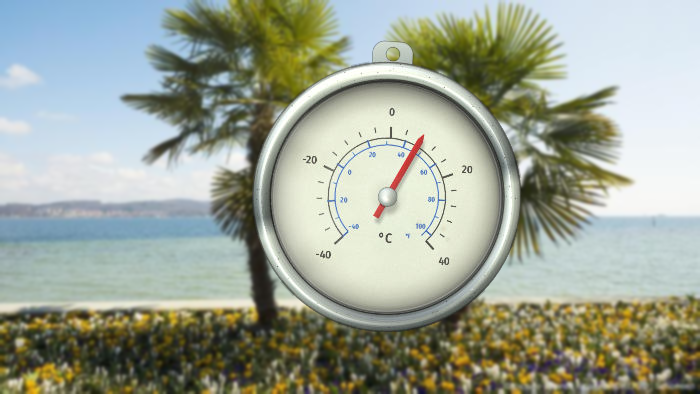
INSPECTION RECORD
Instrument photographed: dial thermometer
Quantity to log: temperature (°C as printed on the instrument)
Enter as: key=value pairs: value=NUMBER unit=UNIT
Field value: value=8 unit=°C
